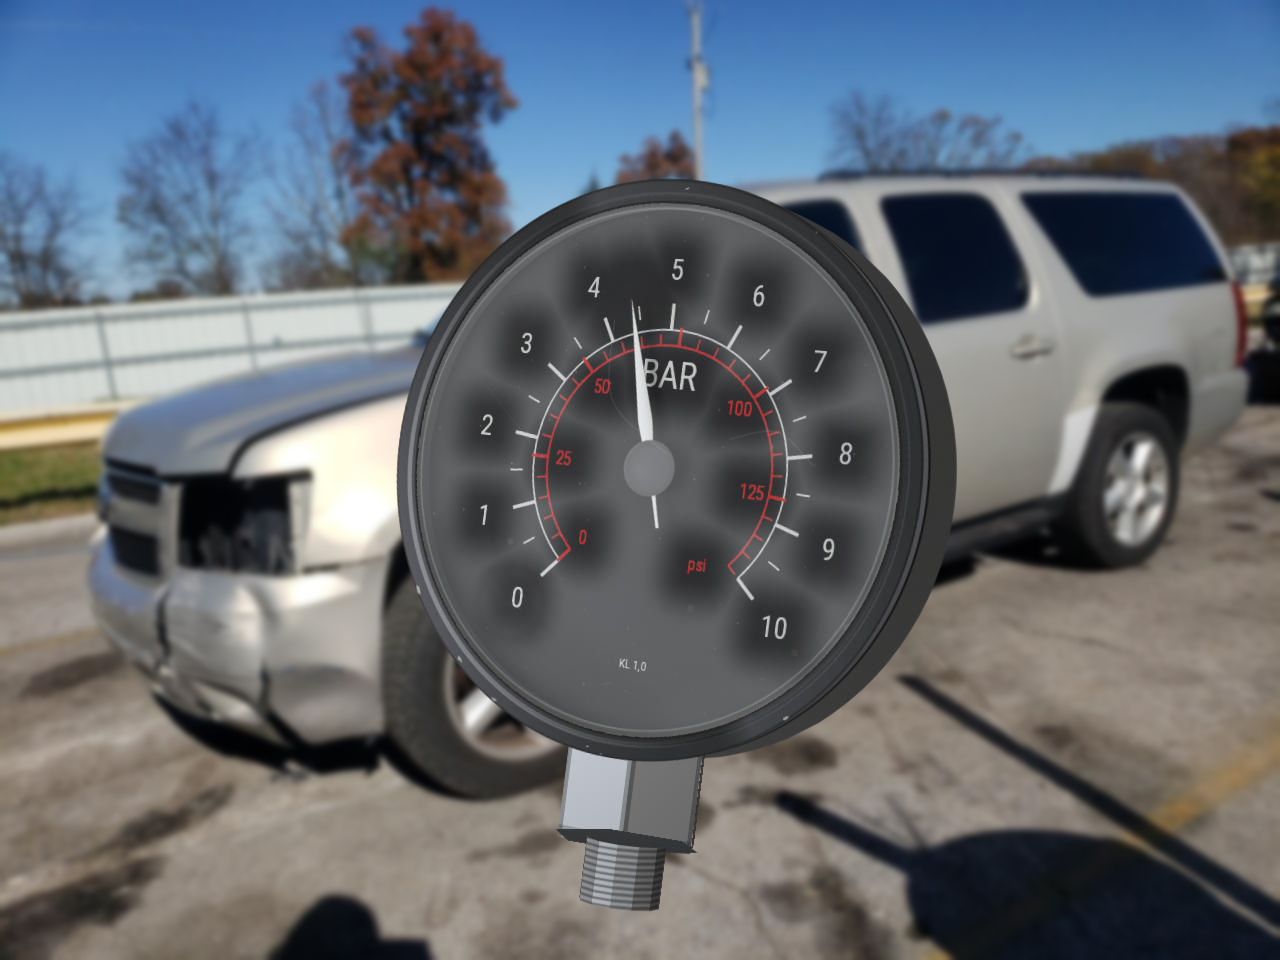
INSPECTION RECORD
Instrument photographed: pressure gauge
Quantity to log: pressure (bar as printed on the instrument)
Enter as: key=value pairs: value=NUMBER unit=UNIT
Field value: value=4.5 unit=bar
